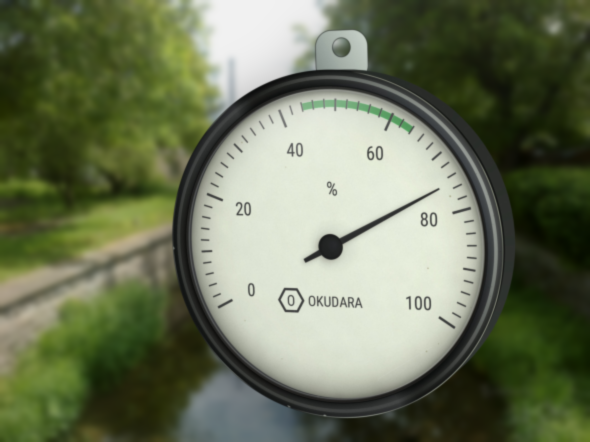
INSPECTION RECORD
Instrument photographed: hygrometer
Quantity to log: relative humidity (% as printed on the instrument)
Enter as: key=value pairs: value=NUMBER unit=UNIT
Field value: value=75 unit=%
